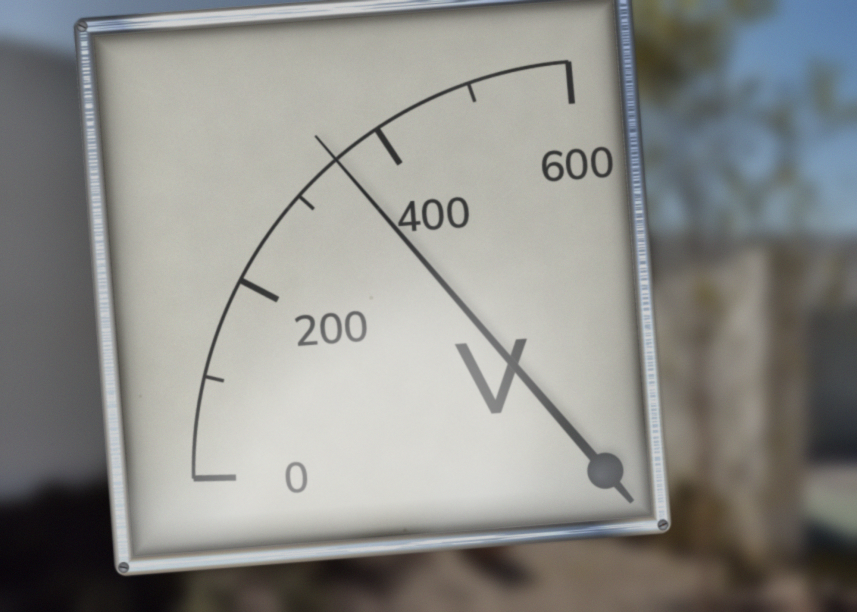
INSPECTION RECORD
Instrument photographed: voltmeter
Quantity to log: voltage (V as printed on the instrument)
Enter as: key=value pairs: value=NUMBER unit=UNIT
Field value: value=350 unit=V
